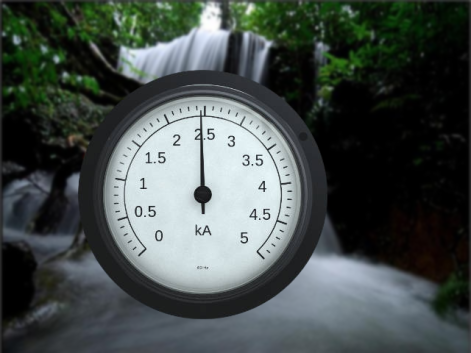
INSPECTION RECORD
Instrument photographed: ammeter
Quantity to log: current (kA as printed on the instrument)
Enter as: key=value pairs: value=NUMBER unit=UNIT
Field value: value=2.45 unit=kA
